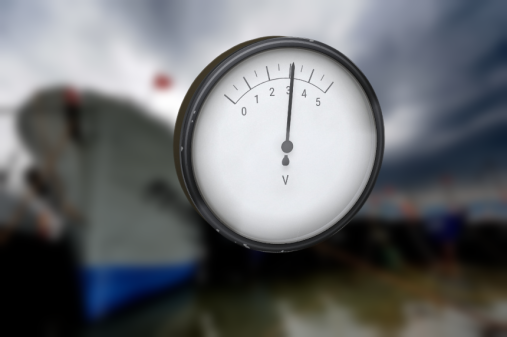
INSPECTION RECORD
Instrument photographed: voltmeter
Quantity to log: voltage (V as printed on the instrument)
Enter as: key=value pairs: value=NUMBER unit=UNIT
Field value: value=3 unit=V
